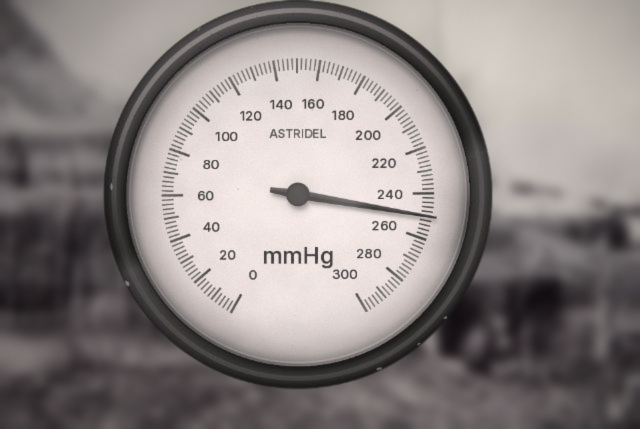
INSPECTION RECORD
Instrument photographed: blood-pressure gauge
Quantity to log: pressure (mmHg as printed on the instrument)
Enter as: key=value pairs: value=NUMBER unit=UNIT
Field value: value=250 unit=mmHg
